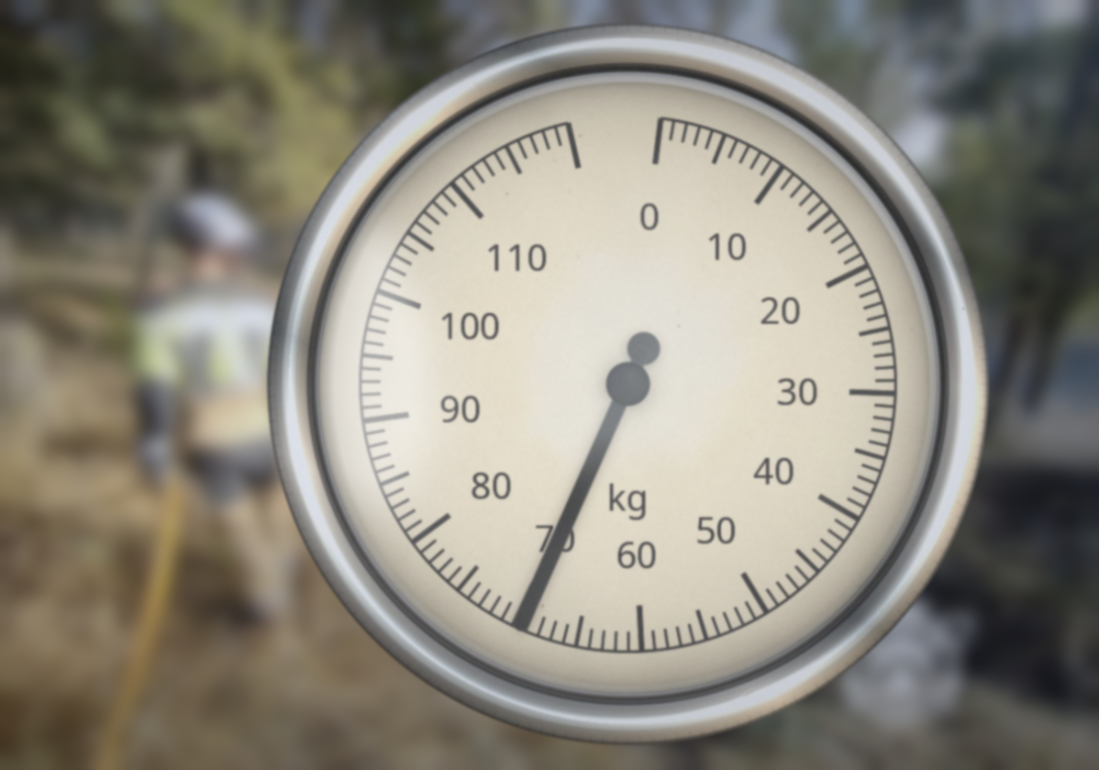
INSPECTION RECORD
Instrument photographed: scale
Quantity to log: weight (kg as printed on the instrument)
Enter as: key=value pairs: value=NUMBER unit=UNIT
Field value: value=69.5 unit=kg
